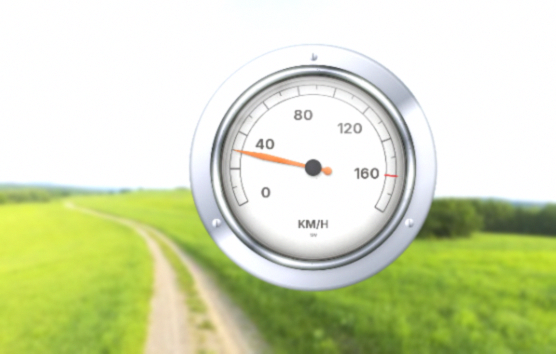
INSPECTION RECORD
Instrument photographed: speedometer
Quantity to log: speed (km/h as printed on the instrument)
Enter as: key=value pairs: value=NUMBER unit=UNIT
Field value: value=30 unit=km/h
